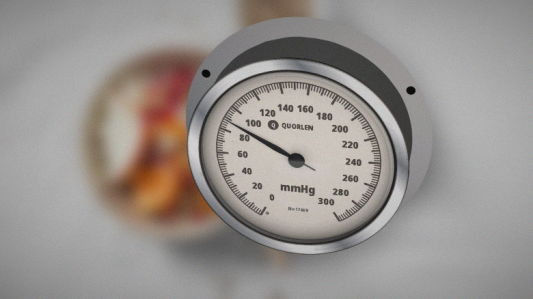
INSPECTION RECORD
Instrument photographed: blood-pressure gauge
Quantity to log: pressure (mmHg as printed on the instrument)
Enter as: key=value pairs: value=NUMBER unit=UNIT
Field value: value=90 unit=mmHg
